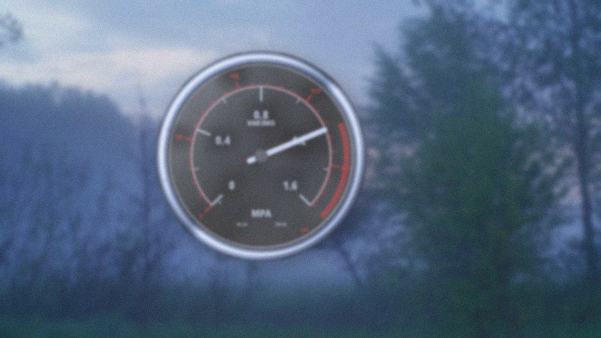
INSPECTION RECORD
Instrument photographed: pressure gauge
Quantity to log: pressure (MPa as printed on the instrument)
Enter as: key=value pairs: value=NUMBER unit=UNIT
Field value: value=1.2 unit=MPa
